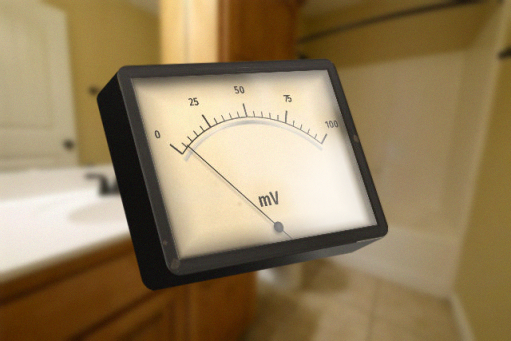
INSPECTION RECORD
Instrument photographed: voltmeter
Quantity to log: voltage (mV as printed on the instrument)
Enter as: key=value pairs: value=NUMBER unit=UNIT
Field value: value=5 unit=mV
